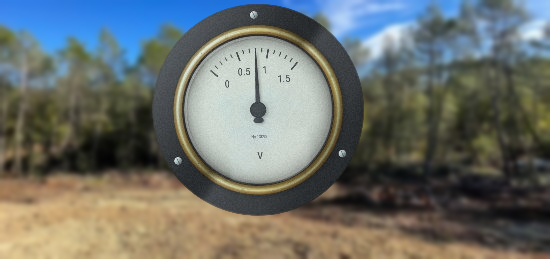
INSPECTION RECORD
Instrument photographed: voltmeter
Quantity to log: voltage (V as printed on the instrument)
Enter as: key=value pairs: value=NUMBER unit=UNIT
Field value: value=0.8 unit=V
